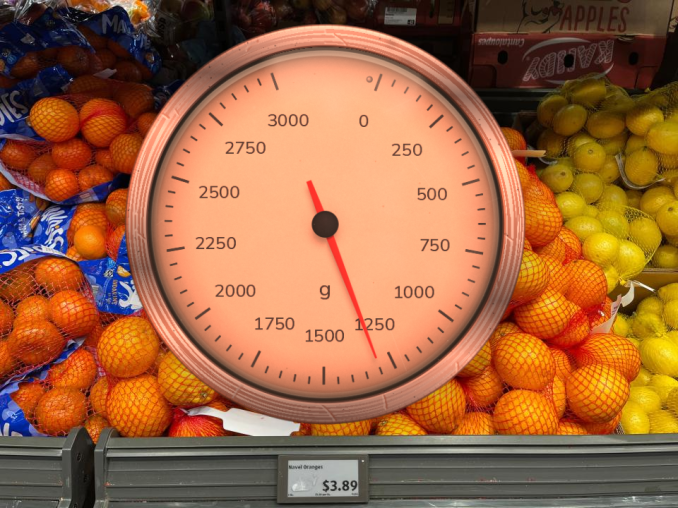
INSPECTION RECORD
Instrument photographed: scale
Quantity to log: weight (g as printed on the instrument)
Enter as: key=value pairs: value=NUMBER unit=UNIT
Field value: value=1300 unit=g
